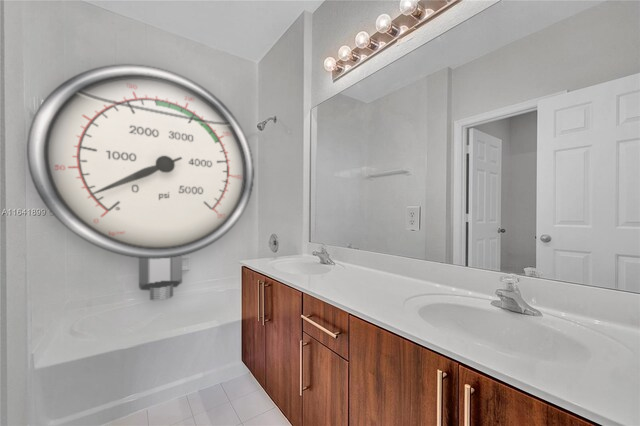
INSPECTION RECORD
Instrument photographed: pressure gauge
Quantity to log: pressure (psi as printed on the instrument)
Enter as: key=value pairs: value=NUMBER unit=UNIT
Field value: value=300 unit=psi
